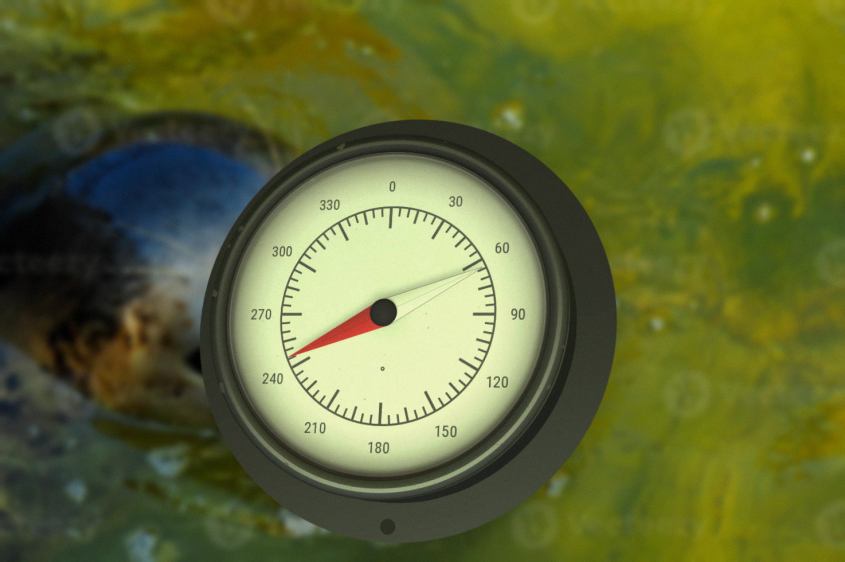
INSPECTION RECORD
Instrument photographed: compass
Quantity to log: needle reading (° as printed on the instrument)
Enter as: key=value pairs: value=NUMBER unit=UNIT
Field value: value=245 unit=°
